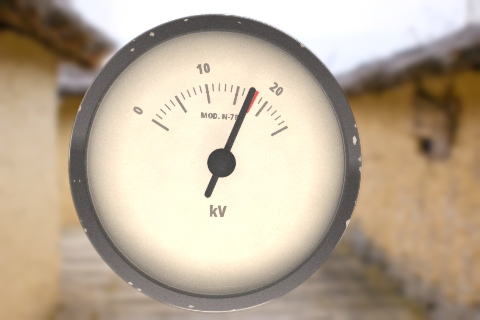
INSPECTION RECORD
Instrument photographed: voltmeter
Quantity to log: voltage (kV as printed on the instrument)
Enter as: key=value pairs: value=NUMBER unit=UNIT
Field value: value=17 unit=kV
